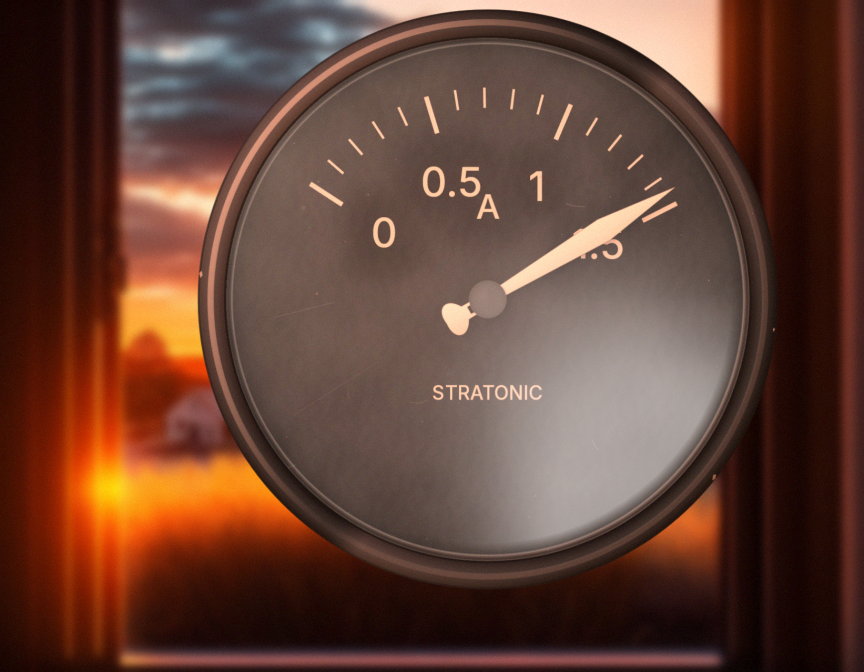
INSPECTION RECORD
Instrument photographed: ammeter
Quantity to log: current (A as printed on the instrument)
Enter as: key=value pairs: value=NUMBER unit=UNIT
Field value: value=1.45 unit=A
